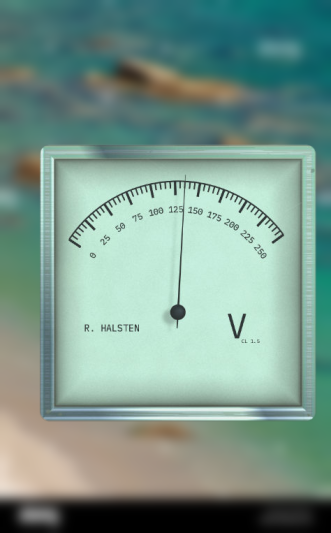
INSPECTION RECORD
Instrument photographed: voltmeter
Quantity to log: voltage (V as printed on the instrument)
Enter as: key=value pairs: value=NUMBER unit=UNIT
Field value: value=135 unit=V
